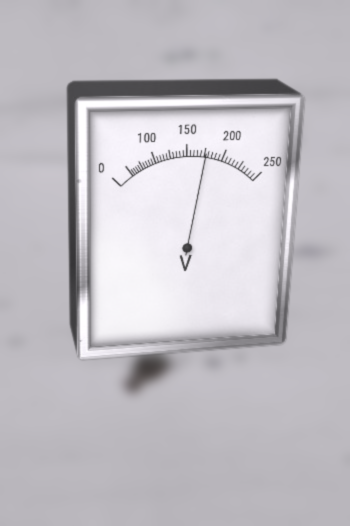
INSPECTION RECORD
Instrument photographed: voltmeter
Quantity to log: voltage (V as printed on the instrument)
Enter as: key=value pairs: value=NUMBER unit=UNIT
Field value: value=175 unit=V
